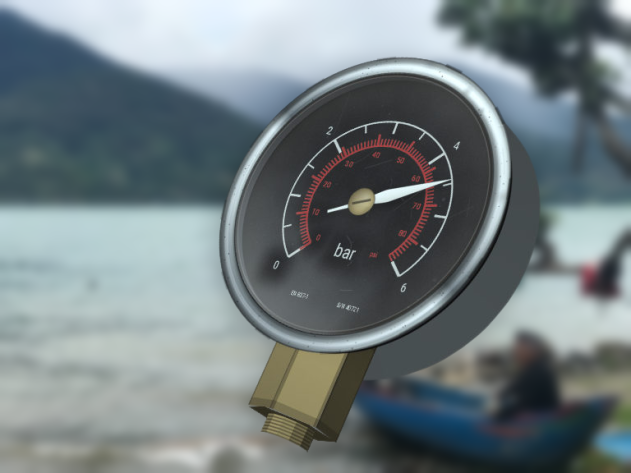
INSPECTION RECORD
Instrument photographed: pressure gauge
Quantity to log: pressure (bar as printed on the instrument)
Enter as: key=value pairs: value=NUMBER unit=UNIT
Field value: value=4.5 unit=bar
